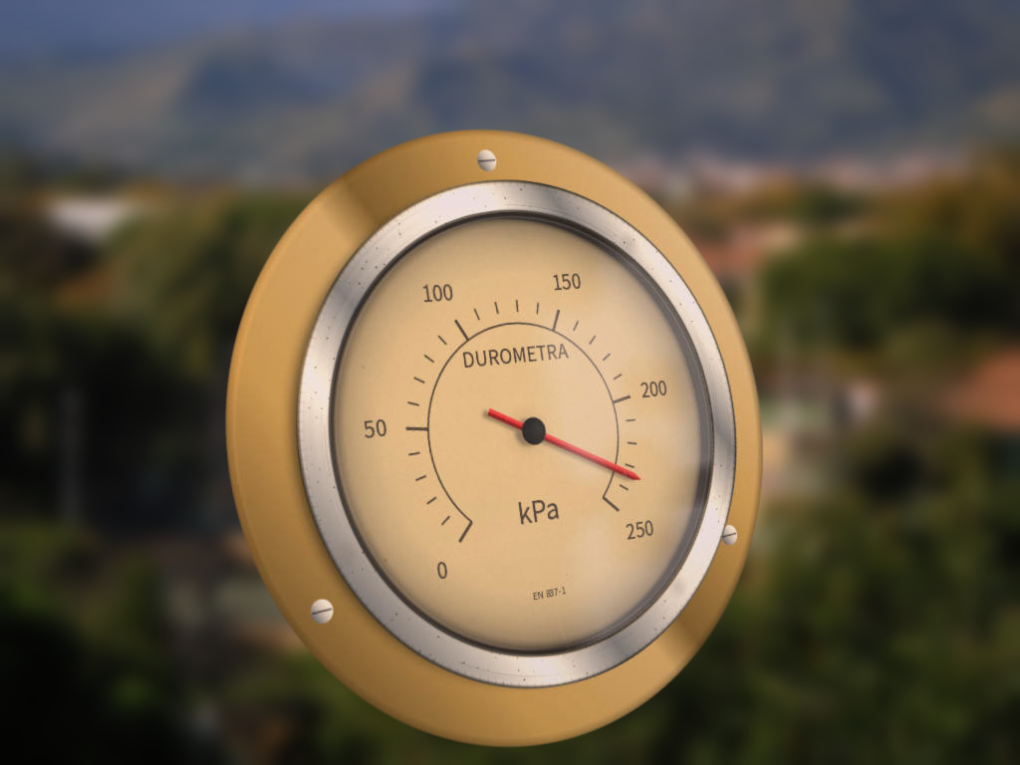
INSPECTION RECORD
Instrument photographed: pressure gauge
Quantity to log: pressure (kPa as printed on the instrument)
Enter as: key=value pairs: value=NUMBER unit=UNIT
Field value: value=235 unit=kPa
